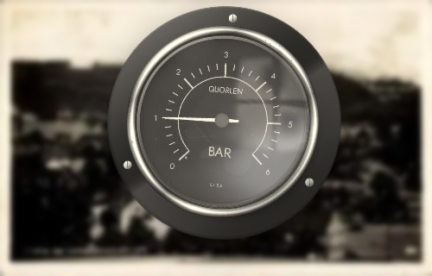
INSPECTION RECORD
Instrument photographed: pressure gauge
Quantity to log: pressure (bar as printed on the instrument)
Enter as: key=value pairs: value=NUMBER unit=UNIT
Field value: value=1 unit=bar
